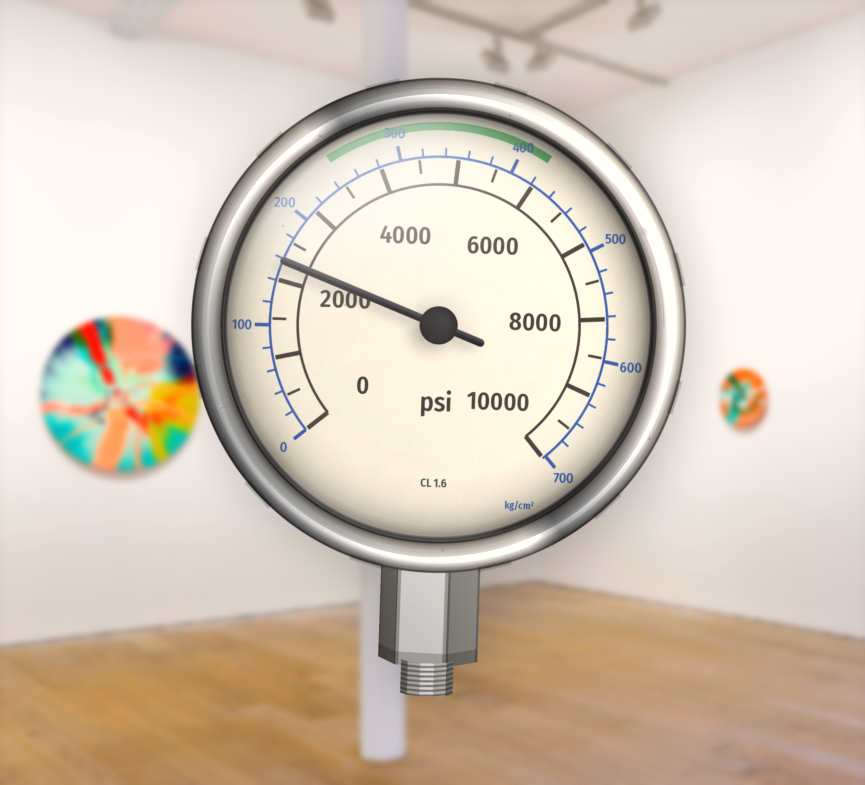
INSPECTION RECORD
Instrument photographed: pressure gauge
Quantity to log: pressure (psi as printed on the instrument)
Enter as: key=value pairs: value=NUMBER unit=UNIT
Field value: value=2250 unit=psi
